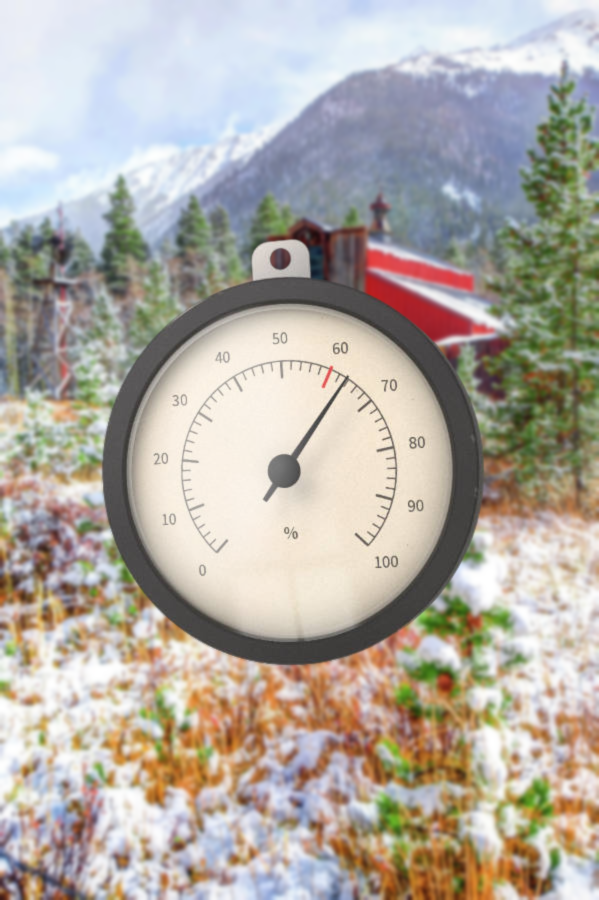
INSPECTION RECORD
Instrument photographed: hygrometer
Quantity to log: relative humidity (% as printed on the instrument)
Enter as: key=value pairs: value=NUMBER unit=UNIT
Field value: value=64 unit=%
